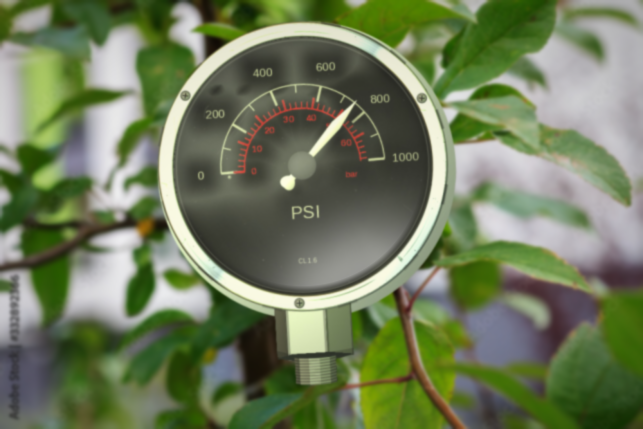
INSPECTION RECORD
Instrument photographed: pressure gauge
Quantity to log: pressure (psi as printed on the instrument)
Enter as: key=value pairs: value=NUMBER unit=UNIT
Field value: value=750 unit=psi
